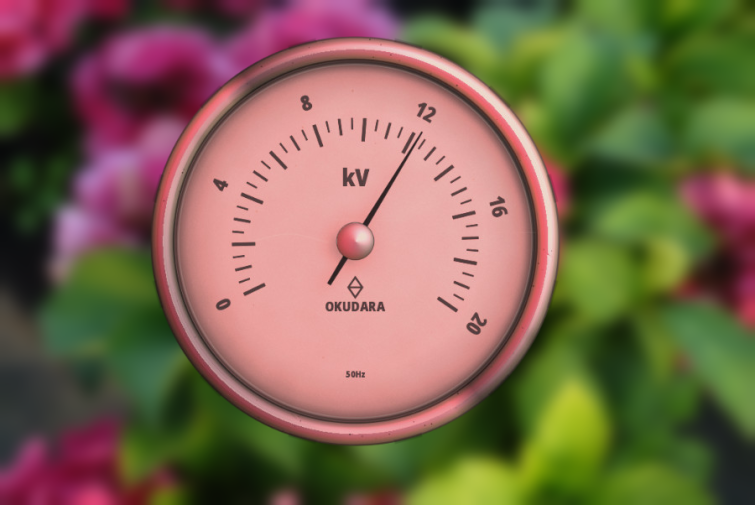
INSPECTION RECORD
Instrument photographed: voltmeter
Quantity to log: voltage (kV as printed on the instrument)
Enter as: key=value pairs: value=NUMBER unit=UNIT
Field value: value=12.25 unit=kV
